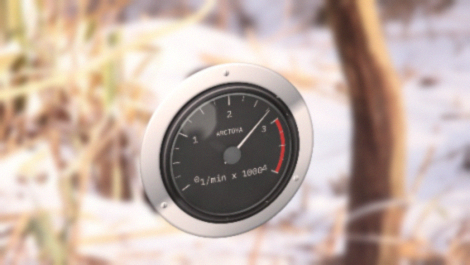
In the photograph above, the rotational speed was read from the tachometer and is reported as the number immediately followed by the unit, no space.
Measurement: 2750rpm
